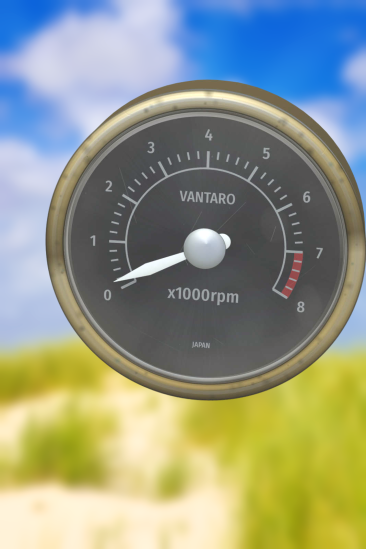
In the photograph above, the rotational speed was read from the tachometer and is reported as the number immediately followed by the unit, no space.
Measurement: 200rpm
